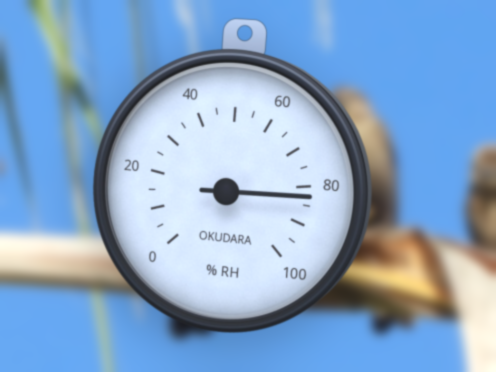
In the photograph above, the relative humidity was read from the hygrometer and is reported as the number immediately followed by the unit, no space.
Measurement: 82.5%
